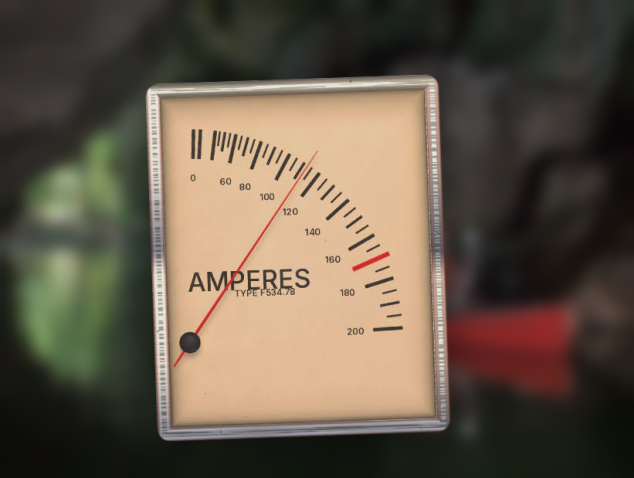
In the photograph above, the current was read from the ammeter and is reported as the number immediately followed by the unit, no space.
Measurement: 112.5A
